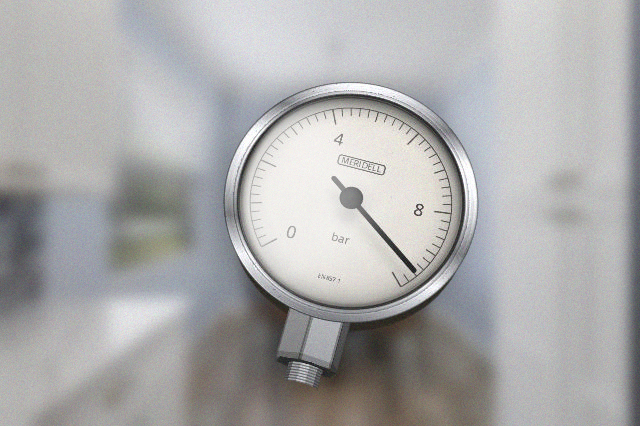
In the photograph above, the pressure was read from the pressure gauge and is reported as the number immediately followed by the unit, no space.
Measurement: 9.6bar
